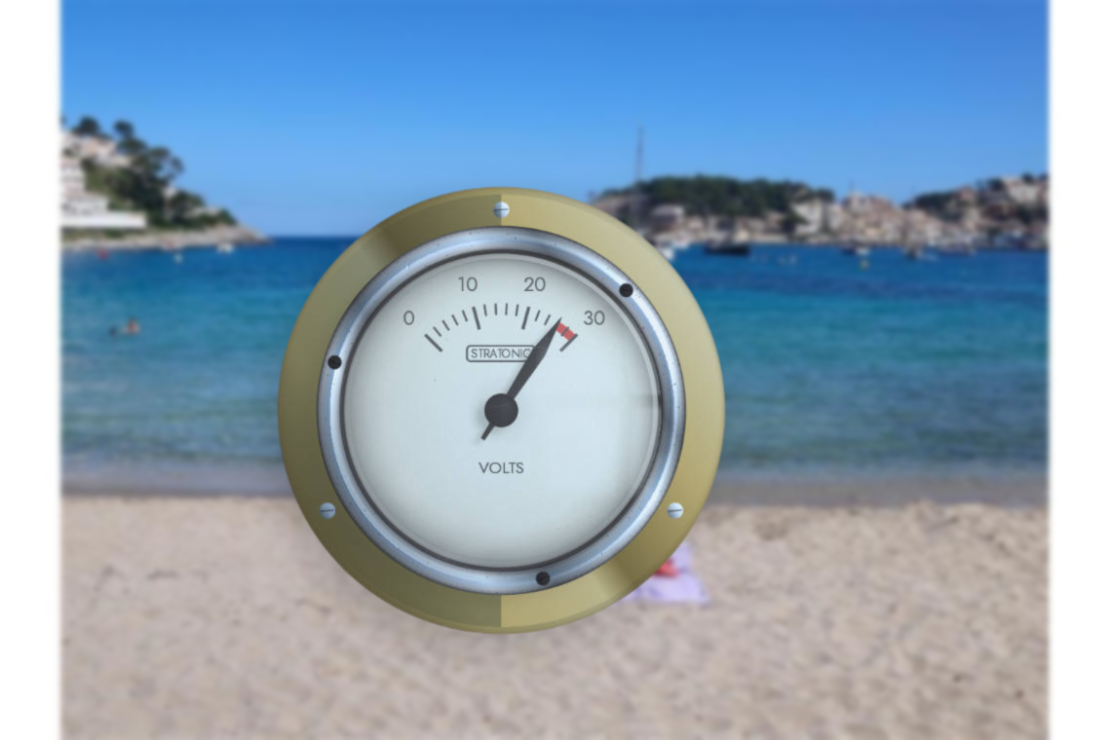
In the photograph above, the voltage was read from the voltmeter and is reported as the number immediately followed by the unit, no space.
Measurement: 26V
